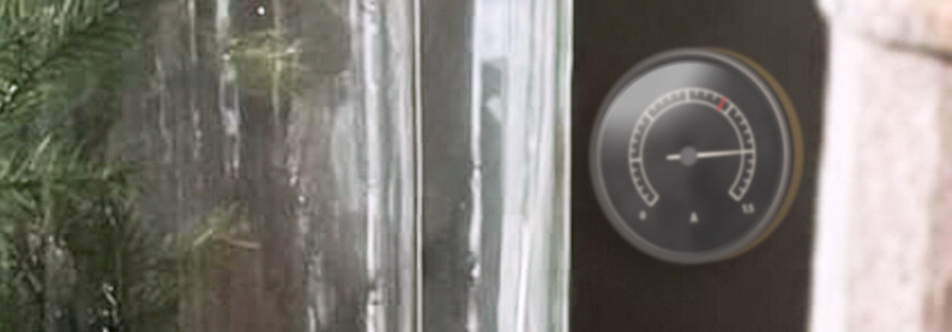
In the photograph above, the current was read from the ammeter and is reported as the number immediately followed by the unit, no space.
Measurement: 1.25A
